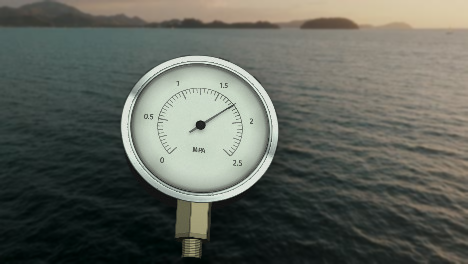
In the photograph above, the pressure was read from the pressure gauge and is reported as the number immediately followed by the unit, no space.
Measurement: 1.75MPa
